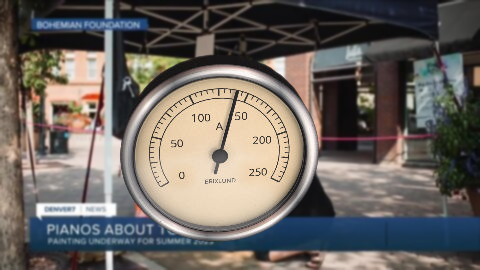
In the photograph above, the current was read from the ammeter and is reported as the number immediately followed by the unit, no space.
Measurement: 140A
